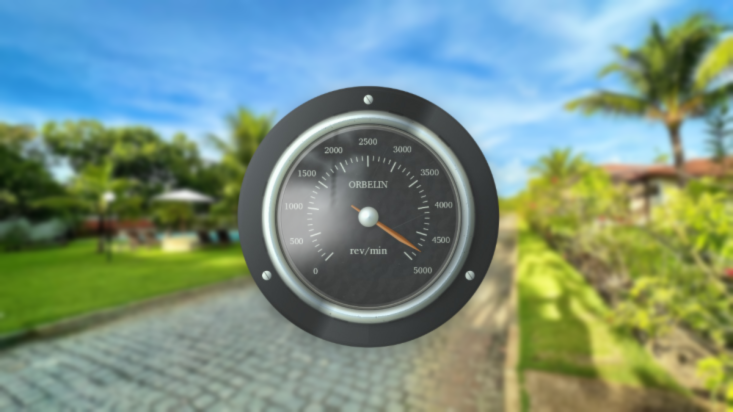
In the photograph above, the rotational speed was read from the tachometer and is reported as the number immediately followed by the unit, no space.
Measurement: 4800rpm
